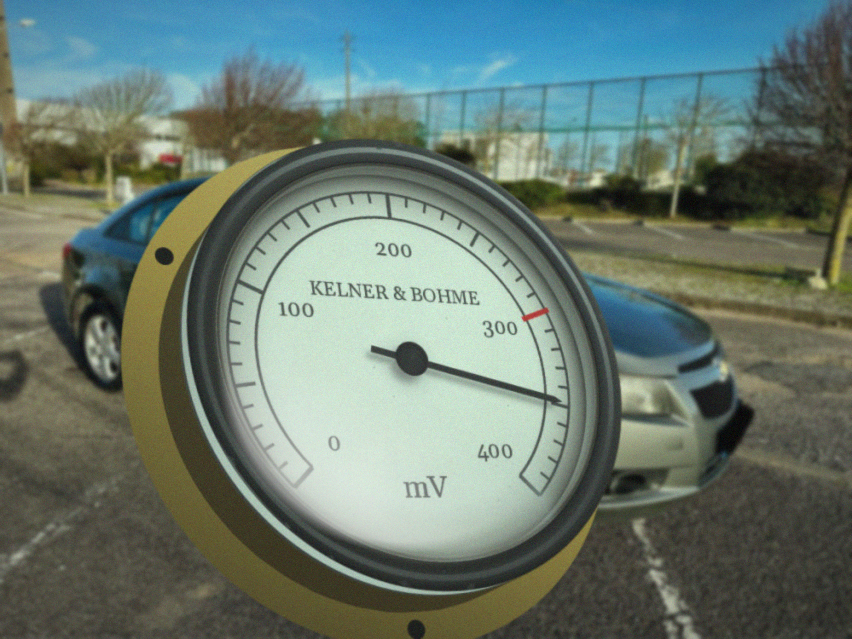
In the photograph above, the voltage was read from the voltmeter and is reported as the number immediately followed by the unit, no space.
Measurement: 350mV
